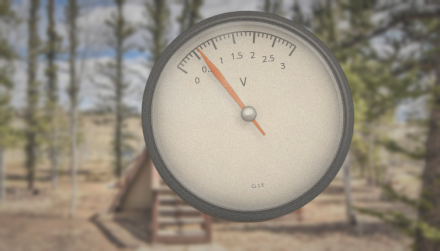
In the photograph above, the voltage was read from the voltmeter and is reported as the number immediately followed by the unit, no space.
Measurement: 0.6V
